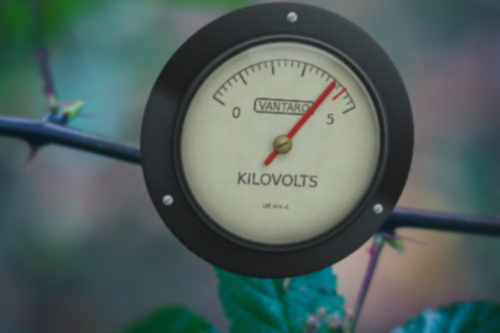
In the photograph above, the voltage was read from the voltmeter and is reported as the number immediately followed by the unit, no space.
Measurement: 4kV
